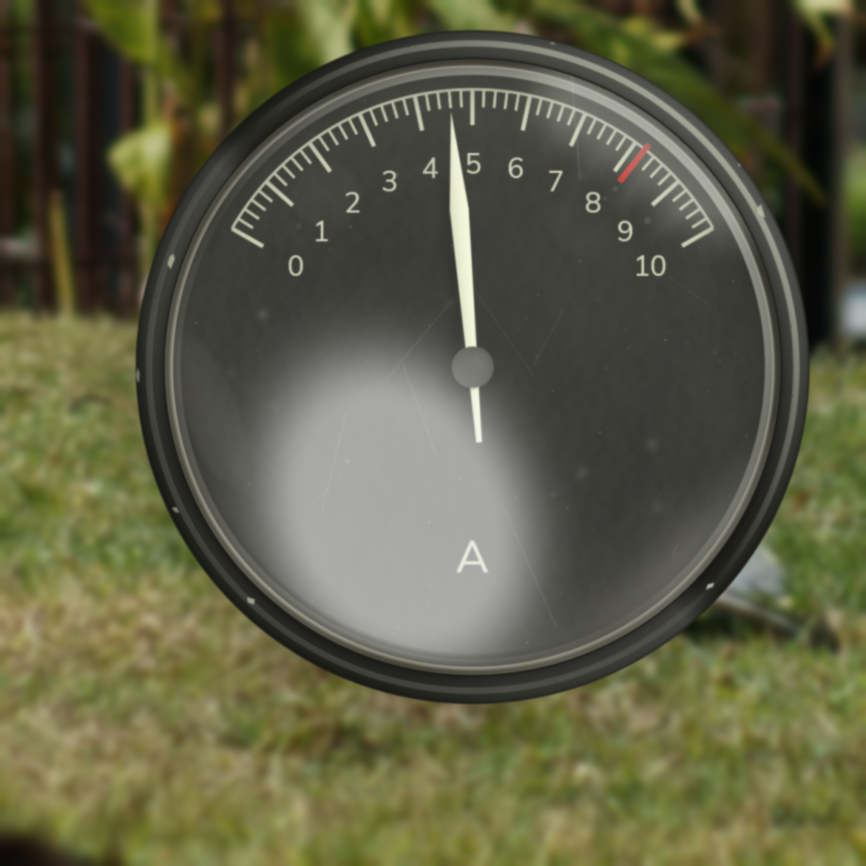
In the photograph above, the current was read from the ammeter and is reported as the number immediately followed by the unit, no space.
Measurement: 4.6A
